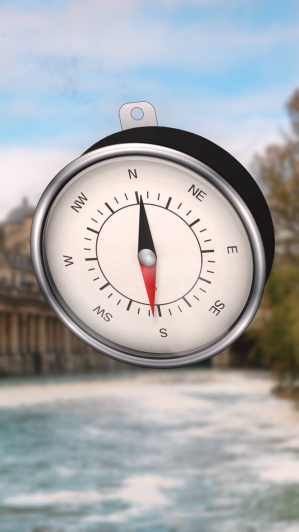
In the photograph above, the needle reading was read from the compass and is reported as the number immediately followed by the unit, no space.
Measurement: 185°
